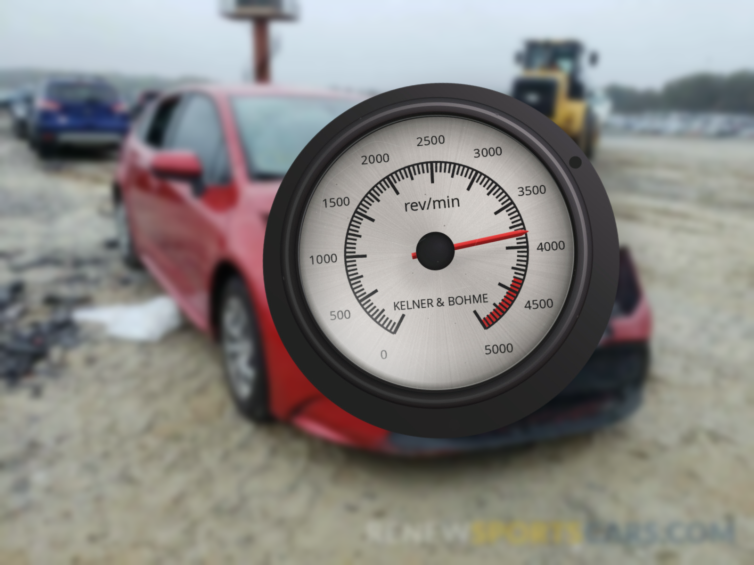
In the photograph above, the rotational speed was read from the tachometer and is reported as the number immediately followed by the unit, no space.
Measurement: 3850rpm
